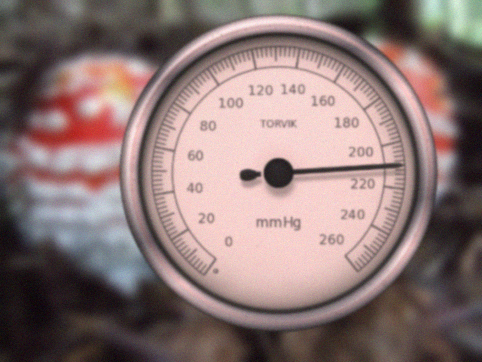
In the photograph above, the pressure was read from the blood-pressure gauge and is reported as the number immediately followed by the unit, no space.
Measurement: 210mmHg
